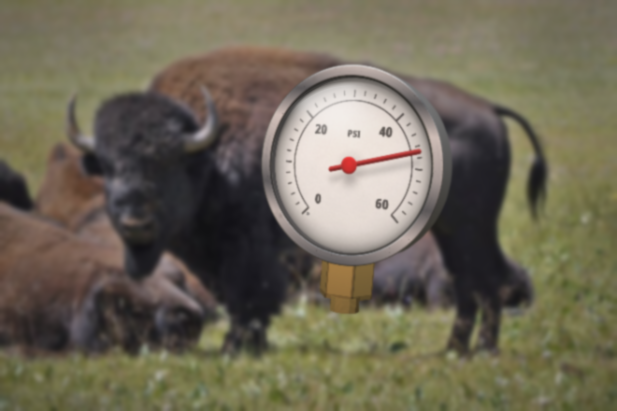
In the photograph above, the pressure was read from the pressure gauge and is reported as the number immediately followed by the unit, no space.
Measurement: 47psi
